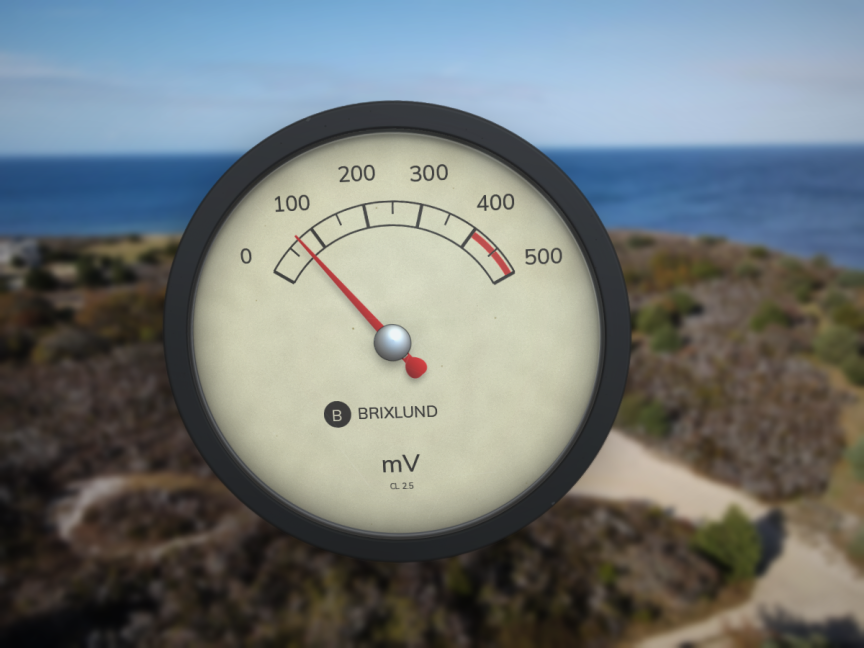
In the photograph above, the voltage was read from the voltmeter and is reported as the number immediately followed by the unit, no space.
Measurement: 75mV
